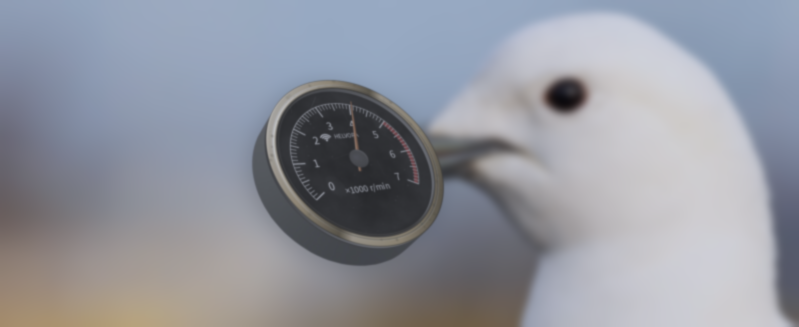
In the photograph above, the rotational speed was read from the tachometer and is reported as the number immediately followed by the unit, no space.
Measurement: 4000rpm
